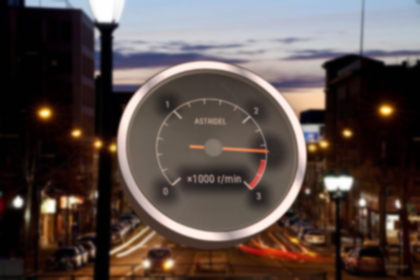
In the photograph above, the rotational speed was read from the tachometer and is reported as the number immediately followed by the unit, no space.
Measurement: 2500rpm
